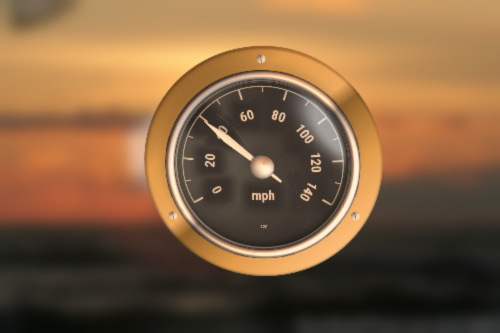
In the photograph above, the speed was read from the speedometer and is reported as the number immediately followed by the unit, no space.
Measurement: 40mph
